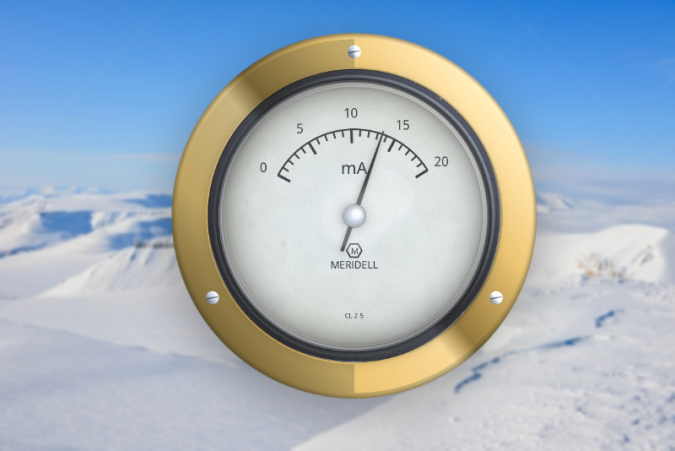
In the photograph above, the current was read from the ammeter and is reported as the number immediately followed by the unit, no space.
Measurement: 13.5mA
